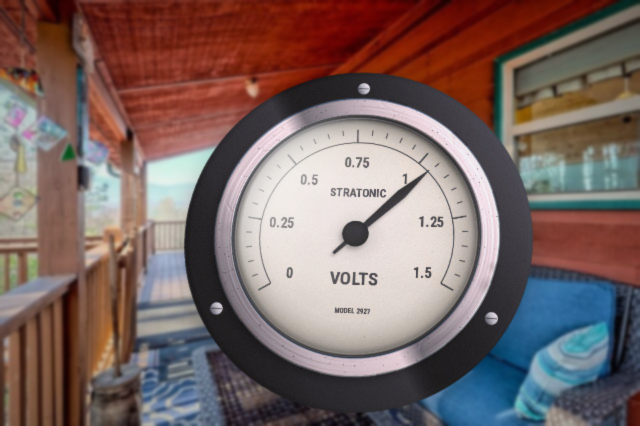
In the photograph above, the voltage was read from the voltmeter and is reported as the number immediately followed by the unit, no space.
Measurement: 1.05V
